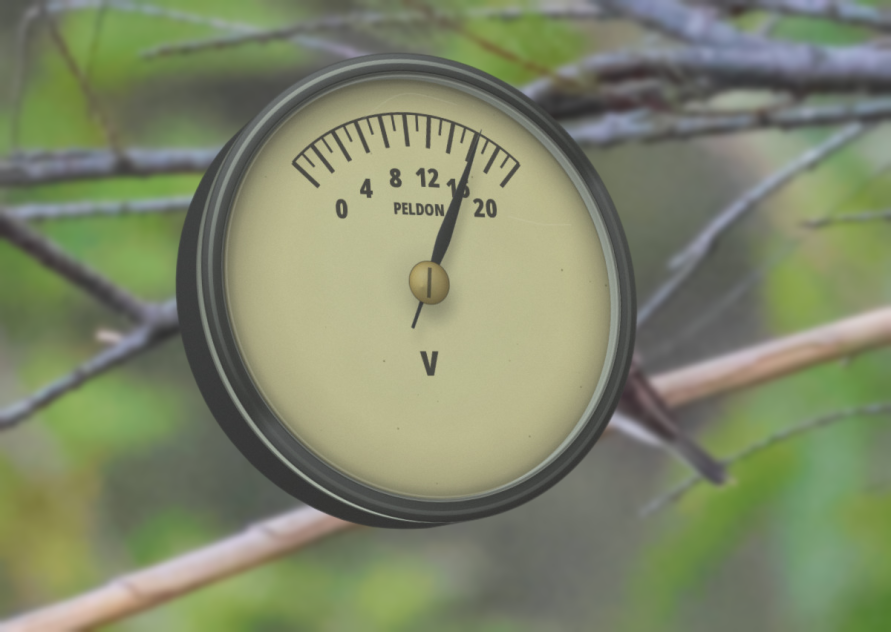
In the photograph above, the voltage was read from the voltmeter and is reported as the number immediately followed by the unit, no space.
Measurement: 16V
